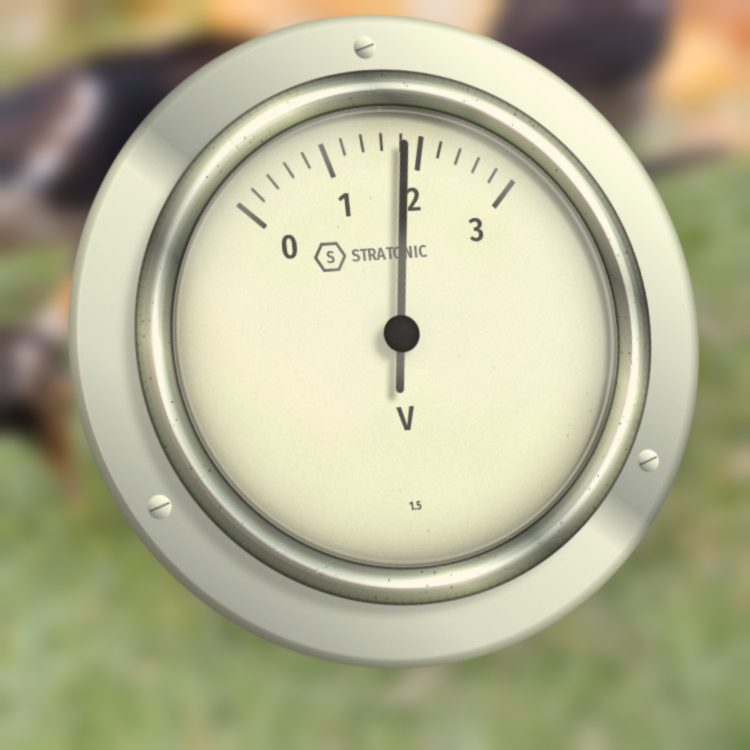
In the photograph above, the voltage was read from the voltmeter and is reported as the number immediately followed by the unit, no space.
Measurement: 1.8V
